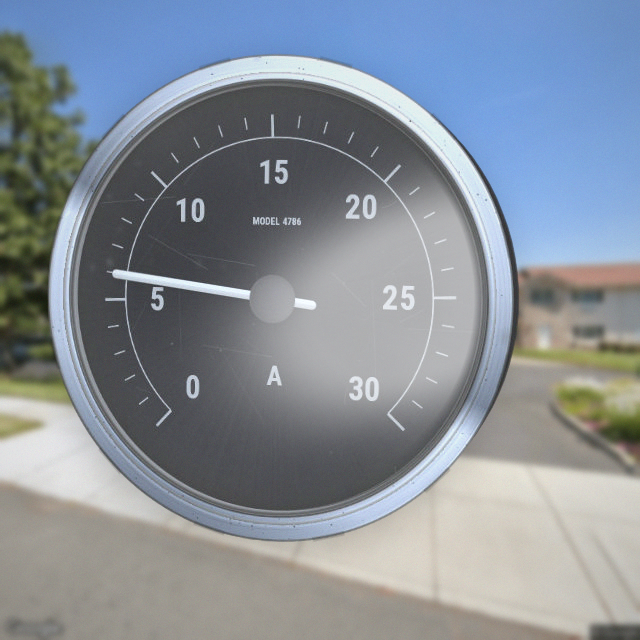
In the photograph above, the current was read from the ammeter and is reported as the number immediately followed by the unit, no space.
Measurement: 6A
